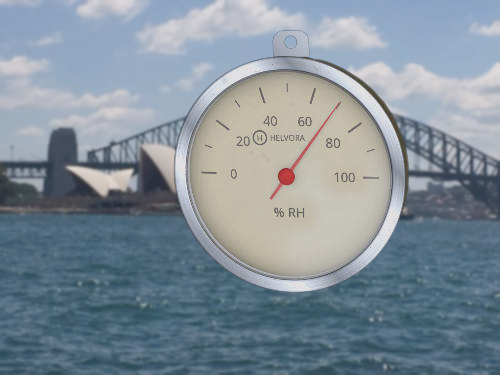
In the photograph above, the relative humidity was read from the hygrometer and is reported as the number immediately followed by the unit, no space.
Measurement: 70%
